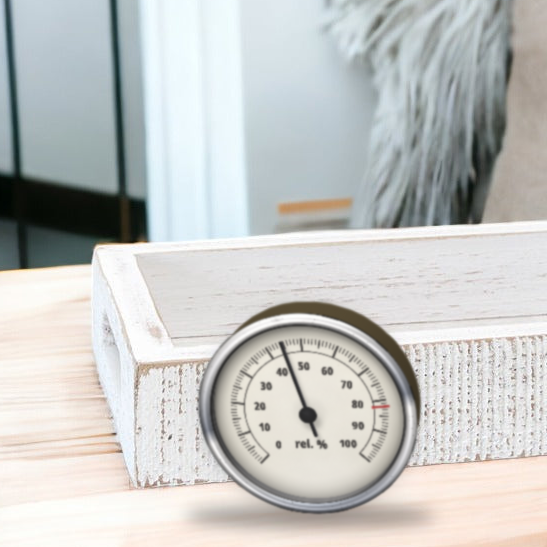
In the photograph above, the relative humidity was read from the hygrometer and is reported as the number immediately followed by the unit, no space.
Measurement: 45%
